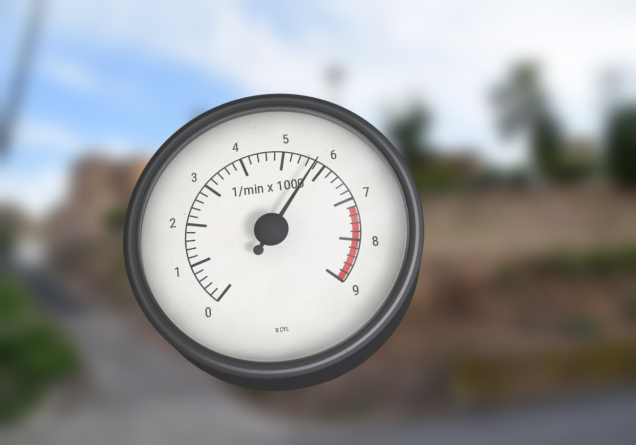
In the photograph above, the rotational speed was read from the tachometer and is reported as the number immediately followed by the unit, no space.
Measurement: 5800rpm
